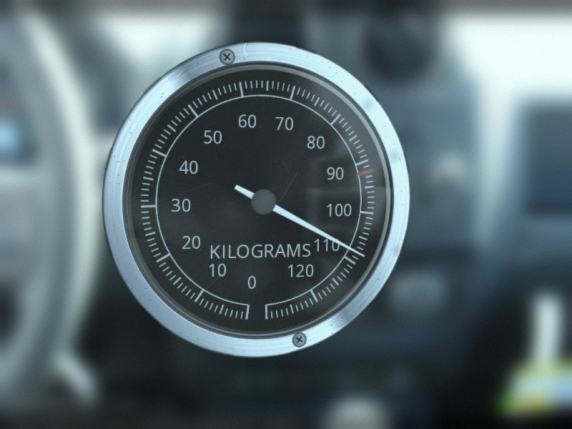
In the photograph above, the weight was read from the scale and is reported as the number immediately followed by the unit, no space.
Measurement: 108kg
